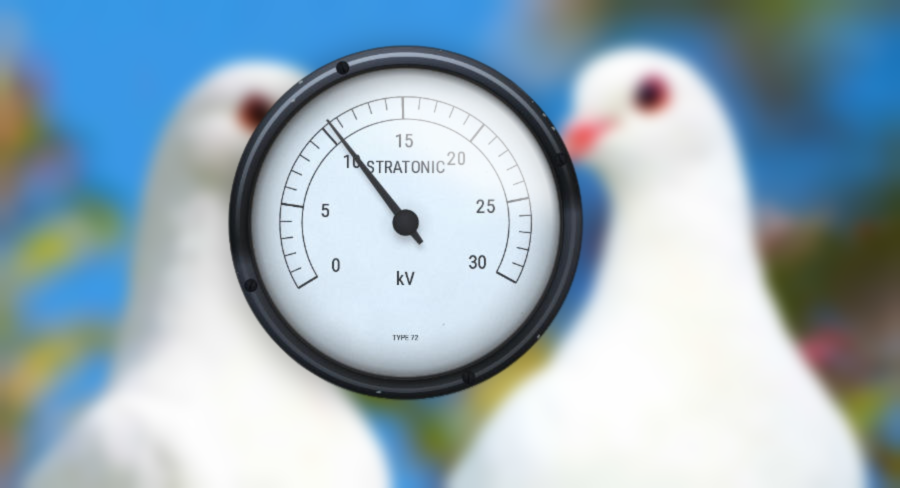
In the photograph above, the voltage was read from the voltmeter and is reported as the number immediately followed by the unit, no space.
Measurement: 10.5kV
